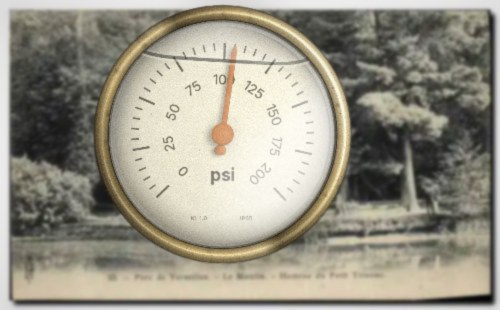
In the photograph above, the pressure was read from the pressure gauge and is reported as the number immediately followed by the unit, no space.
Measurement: 105psi
